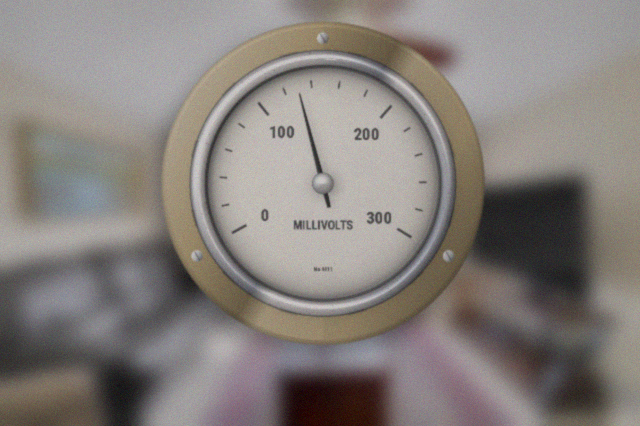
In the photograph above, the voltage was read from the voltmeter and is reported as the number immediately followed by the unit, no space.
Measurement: 130mV
